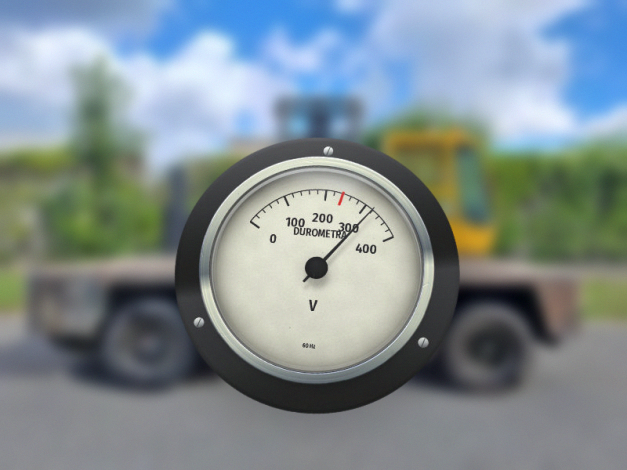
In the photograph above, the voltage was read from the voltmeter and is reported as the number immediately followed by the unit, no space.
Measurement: 320V
